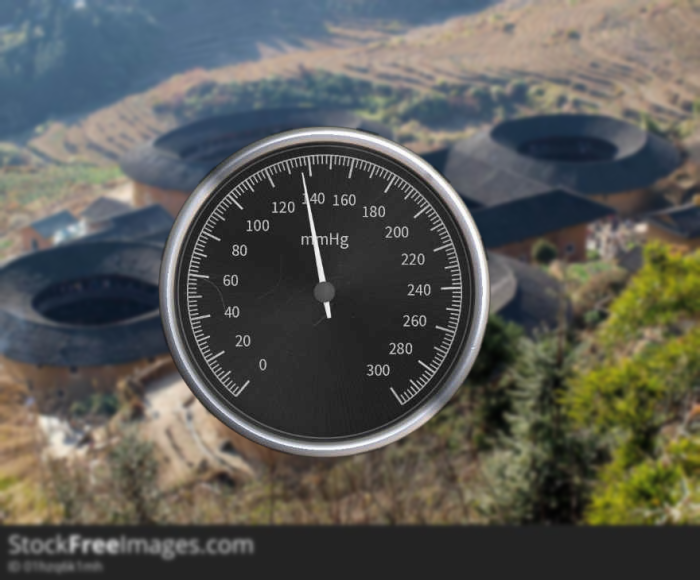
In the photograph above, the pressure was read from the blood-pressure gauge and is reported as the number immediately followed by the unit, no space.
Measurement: 136mmHg
